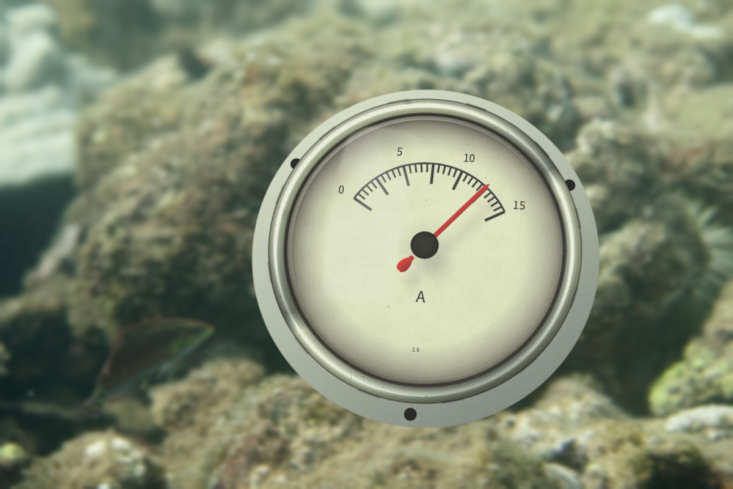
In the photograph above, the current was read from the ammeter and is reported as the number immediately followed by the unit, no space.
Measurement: 12.5A
